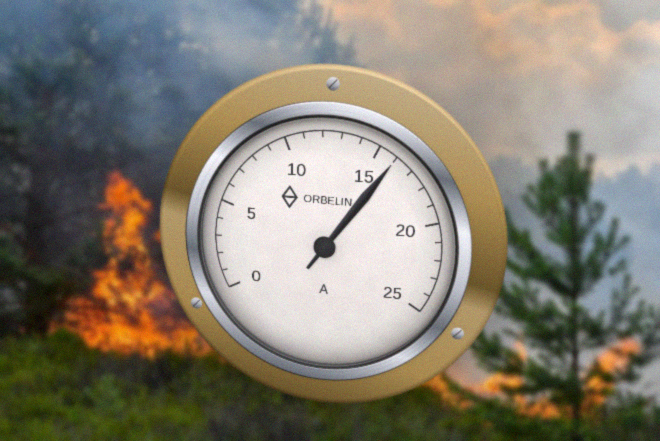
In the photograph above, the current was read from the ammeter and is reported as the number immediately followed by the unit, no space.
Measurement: 16A
